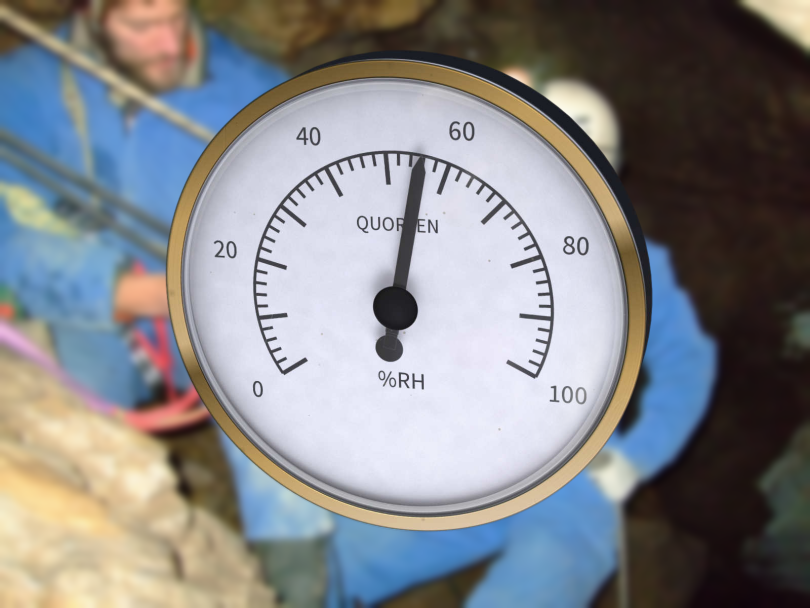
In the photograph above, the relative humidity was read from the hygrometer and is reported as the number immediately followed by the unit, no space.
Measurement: 56%
